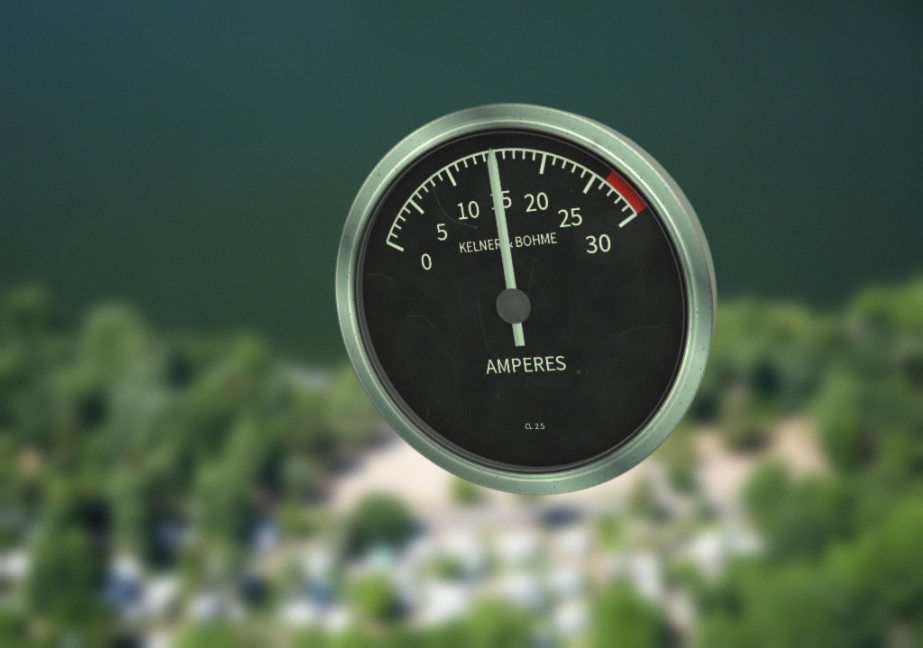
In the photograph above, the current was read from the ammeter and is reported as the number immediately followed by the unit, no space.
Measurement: 15A
